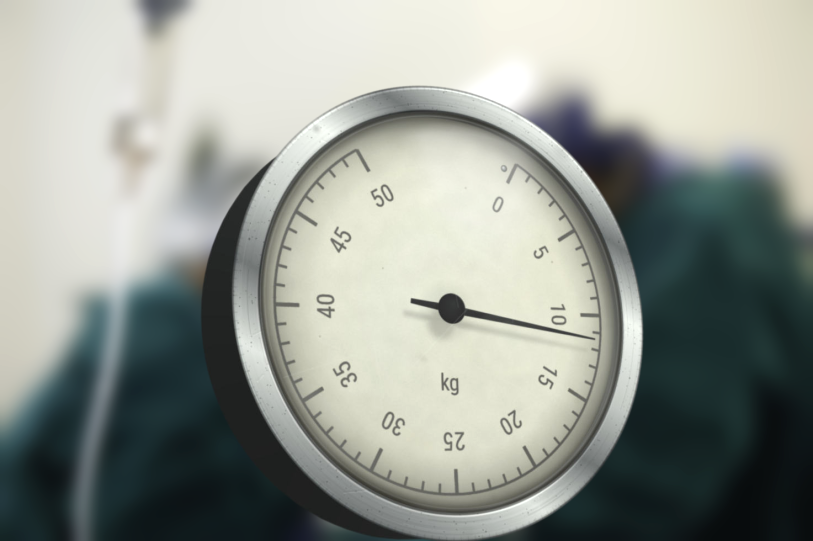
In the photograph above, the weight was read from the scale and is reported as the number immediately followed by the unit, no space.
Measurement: 11.5kg
